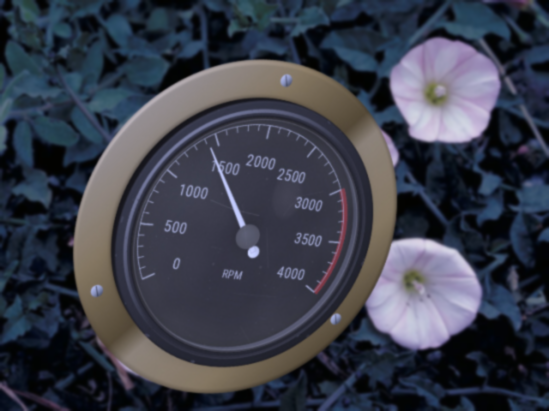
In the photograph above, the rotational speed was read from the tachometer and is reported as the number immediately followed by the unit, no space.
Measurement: 1400rpm
